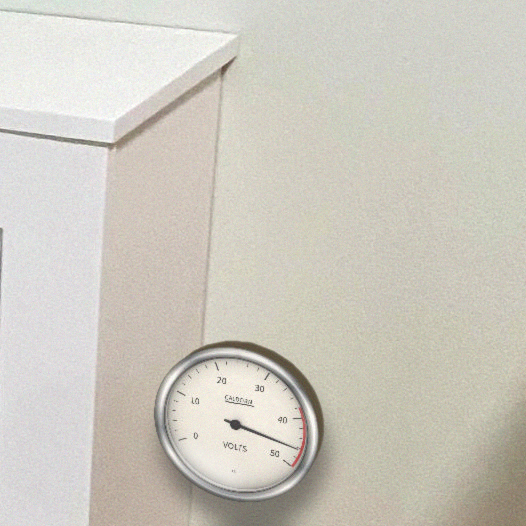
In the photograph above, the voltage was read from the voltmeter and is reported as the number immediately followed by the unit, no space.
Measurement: 46V
